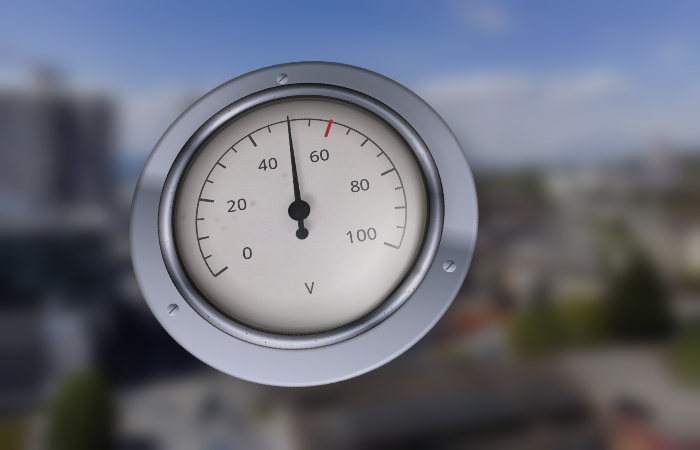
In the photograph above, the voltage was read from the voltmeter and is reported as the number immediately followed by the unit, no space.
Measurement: 50V
